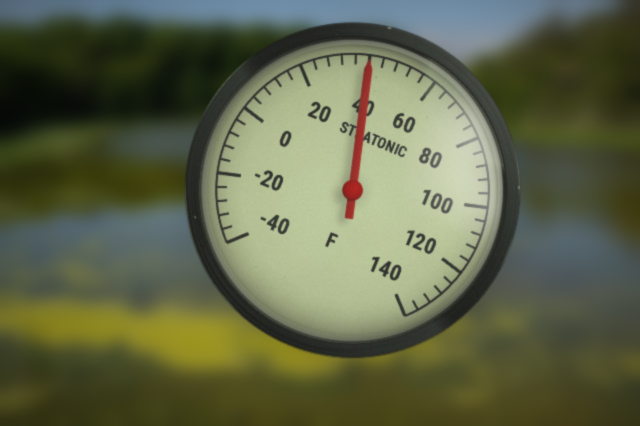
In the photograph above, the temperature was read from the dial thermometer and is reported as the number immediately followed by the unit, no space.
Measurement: 40°F
